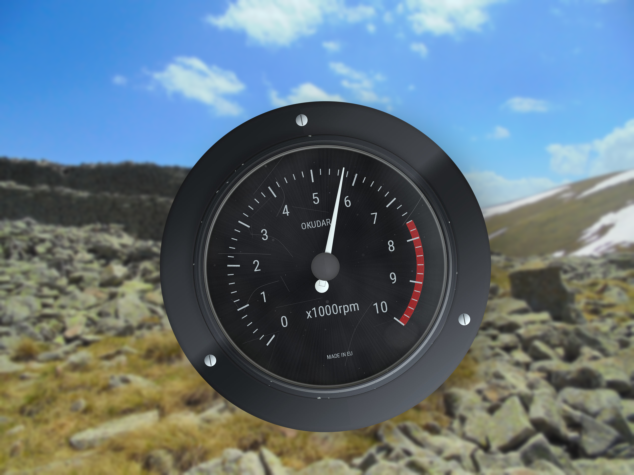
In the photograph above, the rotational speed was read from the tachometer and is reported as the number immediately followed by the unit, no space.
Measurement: 5700rpm
